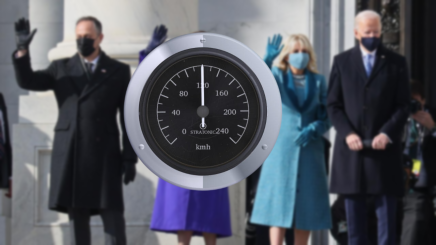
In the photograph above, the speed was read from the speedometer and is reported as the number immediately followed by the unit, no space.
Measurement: 120km/h
